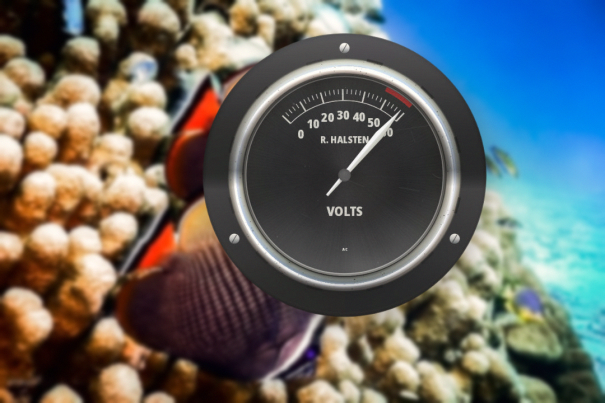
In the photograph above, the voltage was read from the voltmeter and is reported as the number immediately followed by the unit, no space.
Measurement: 58V
